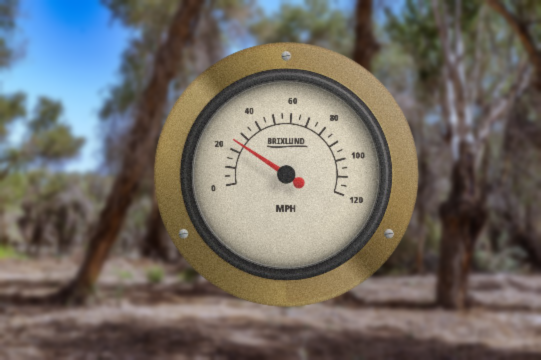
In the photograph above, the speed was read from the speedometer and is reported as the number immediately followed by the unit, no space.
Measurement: 25mph
